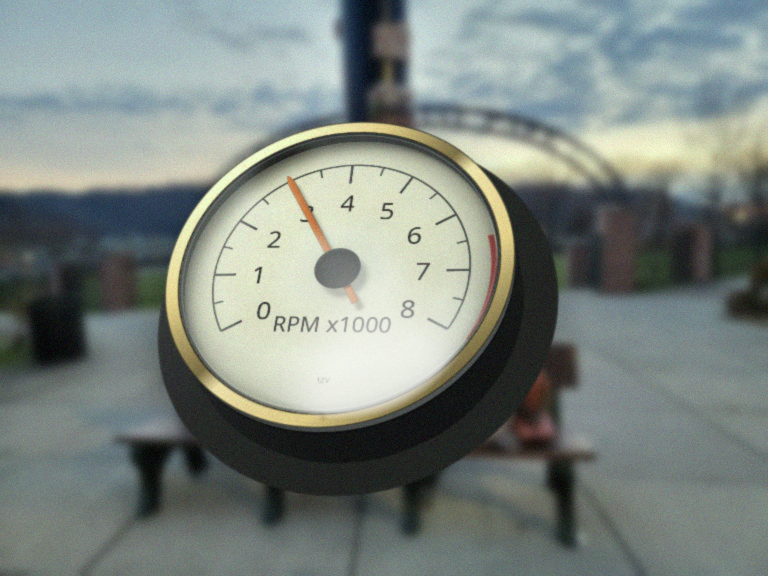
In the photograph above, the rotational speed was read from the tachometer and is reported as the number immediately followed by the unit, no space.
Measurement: 3000rpm
